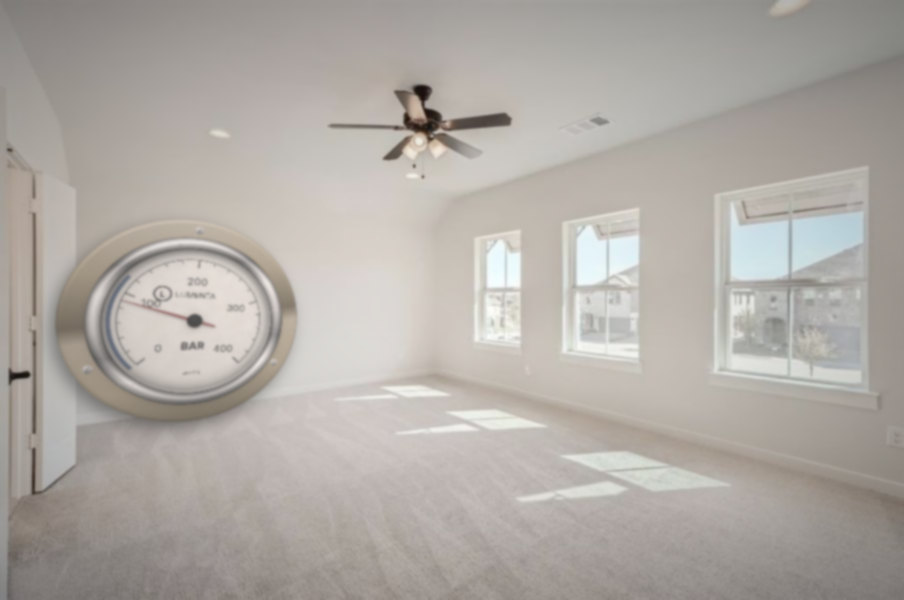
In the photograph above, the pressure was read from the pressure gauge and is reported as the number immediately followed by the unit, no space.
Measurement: 90bar
